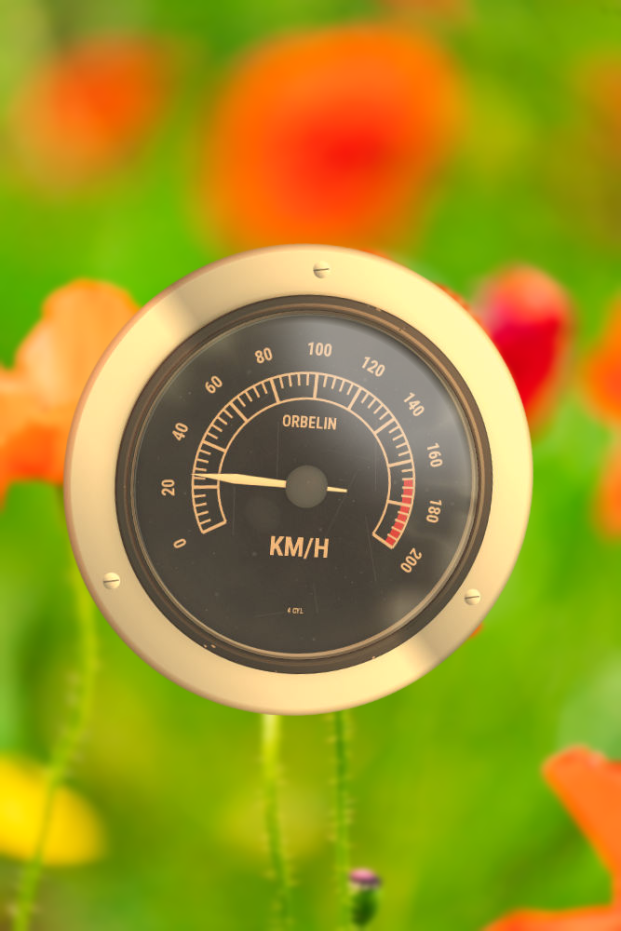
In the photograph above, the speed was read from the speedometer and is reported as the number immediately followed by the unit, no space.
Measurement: 26km/h
